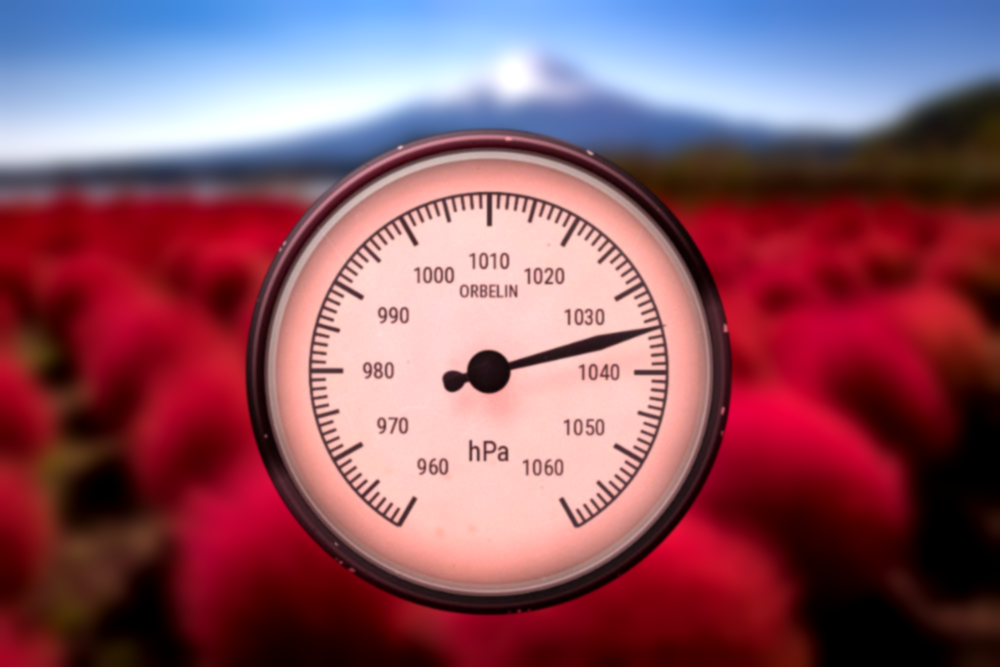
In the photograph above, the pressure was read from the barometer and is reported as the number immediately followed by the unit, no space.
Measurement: 1035hPa
